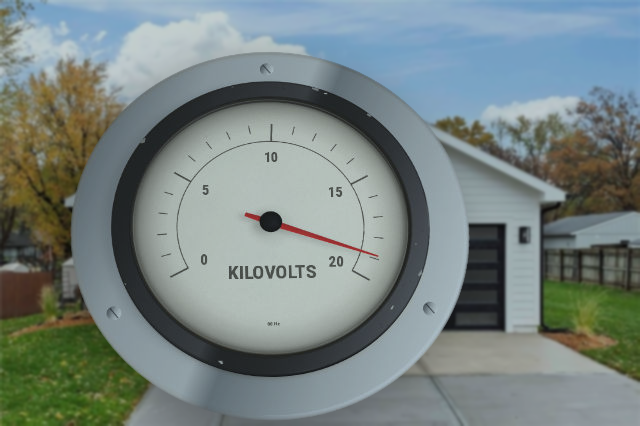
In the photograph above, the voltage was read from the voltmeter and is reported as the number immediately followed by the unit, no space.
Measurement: 19kV
